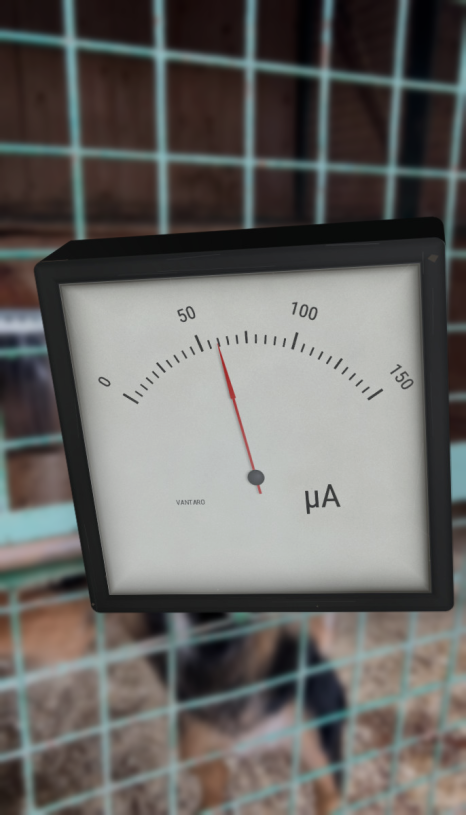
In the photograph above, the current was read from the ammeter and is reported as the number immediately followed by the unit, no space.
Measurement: 60µA
